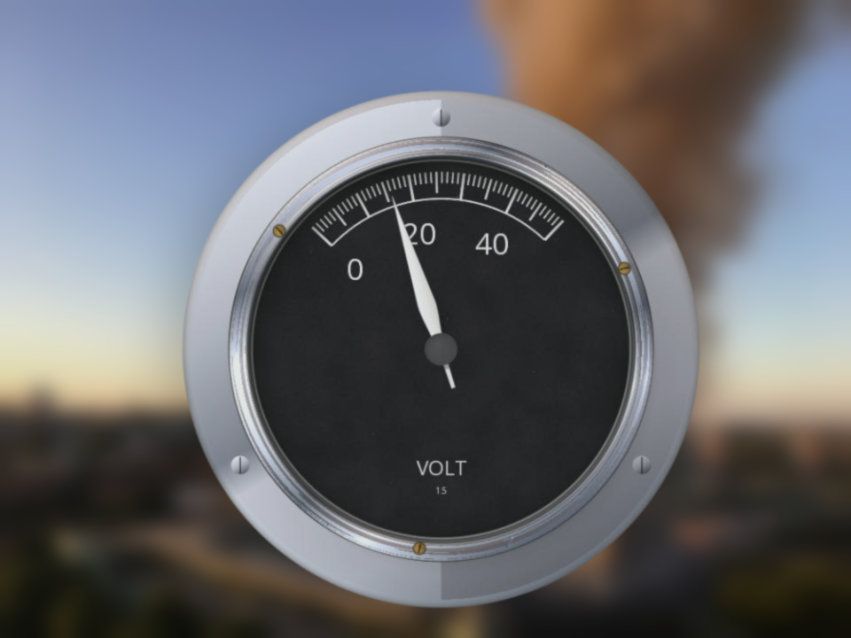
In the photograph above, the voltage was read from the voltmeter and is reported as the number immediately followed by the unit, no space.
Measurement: 16V
